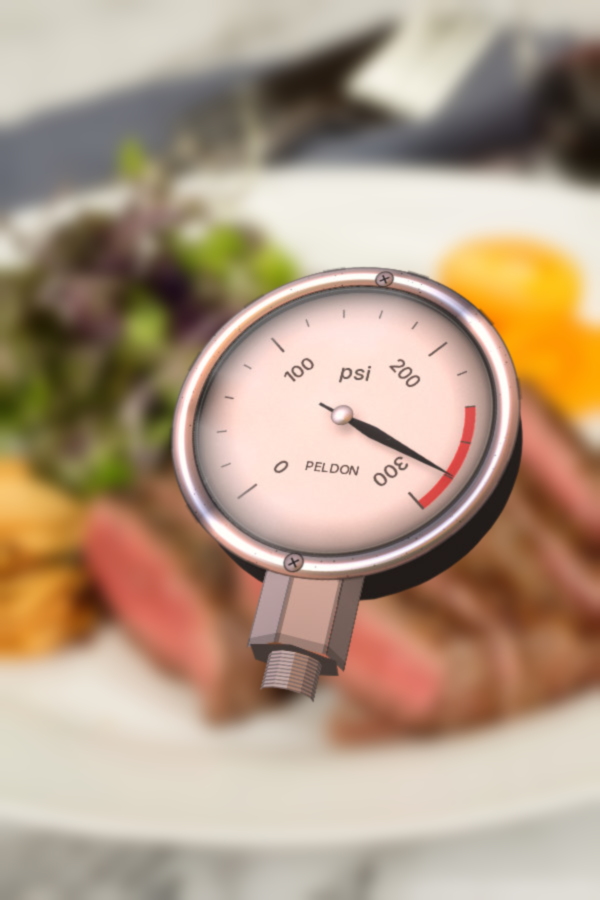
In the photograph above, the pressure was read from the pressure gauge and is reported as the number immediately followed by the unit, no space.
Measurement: 280psi
